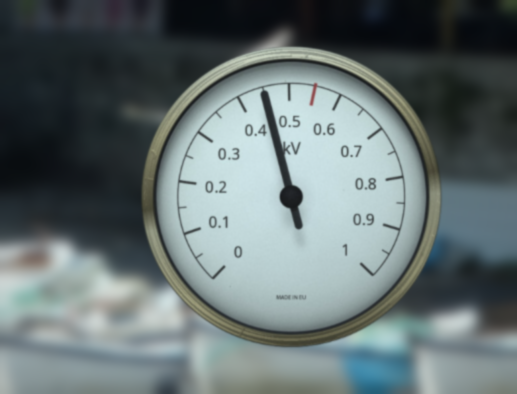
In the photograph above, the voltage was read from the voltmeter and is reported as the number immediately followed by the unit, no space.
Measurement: 0.45kV
